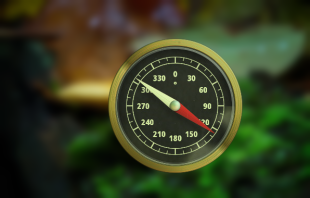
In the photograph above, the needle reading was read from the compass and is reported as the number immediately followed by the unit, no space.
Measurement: 125°
